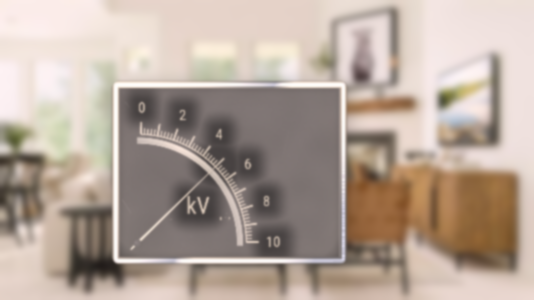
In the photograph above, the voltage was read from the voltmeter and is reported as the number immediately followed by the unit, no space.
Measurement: 5kV
